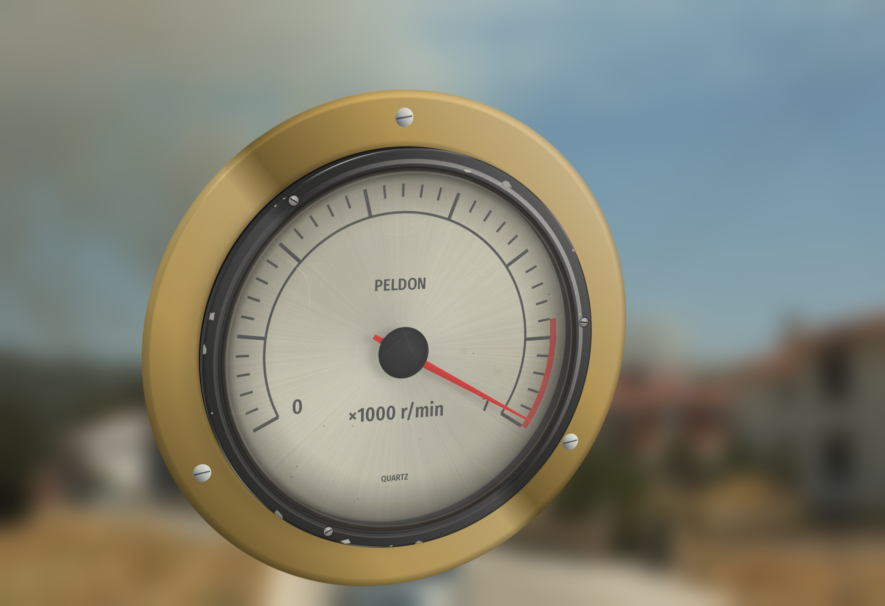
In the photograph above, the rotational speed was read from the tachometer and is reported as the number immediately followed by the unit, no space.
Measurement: 6900rpm
